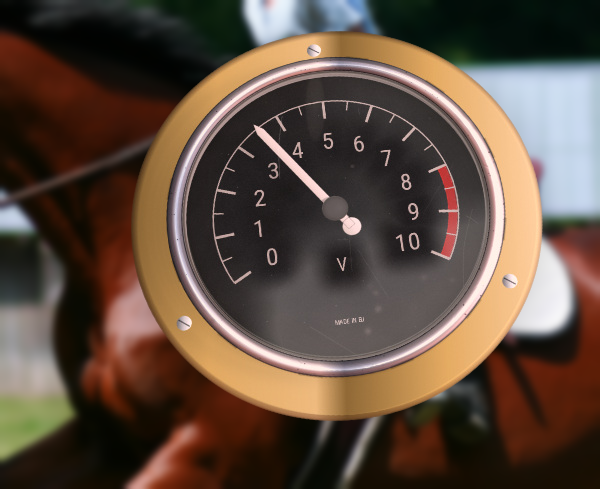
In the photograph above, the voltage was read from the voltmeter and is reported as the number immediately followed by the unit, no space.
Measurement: 3.5V
